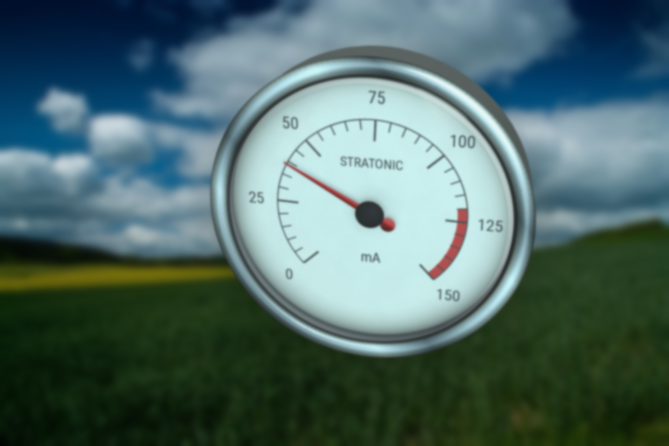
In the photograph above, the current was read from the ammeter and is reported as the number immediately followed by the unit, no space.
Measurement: 40mA
